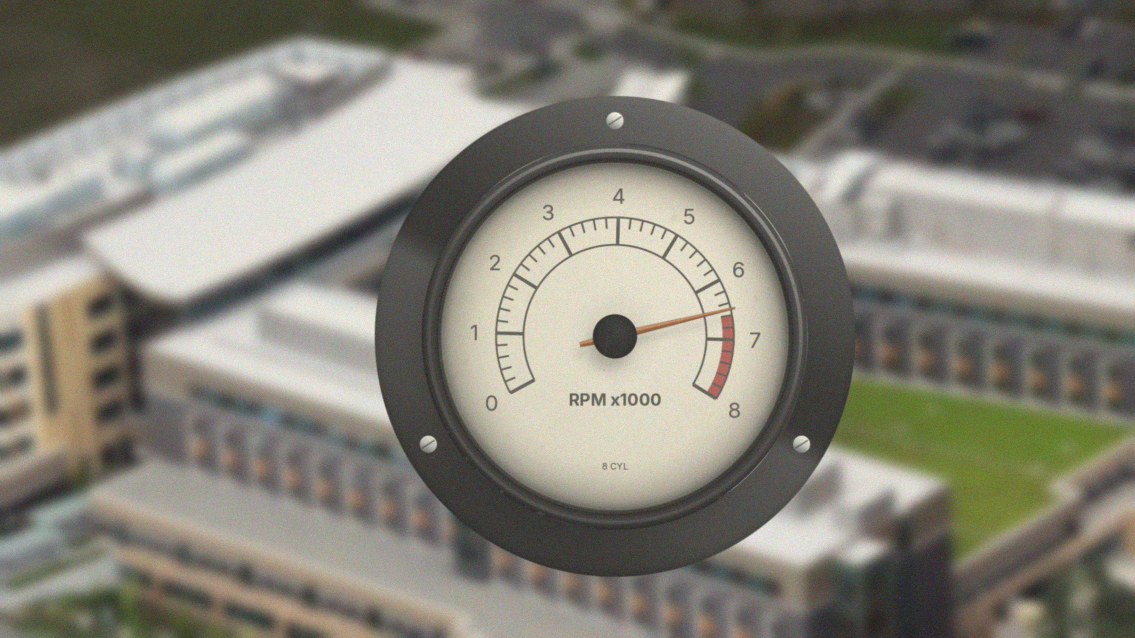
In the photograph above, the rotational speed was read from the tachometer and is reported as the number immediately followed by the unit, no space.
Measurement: 6500rpm
